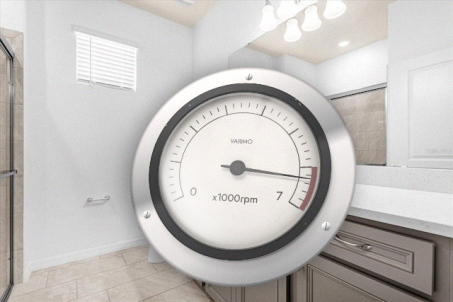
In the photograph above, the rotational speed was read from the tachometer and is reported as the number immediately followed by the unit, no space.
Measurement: 6300rpm
